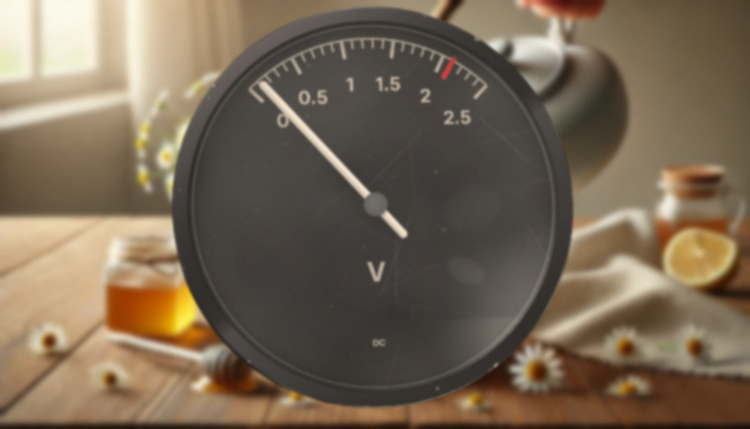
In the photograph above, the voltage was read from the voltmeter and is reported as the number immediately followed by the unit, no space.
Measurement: 0.1V
